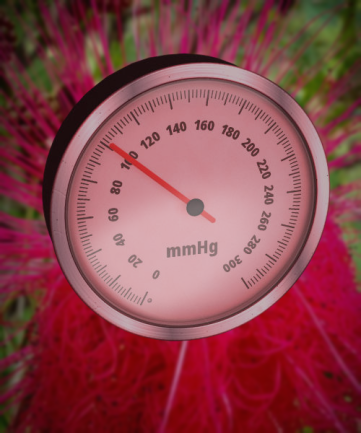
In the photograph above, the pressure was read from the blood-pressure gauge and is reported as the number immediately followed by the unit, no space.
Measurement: 102mmHg
